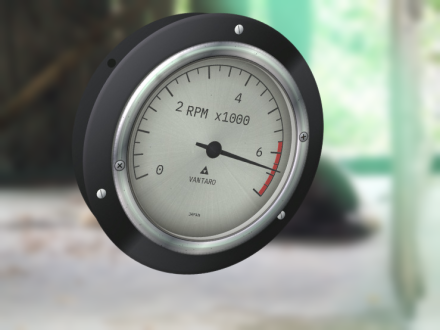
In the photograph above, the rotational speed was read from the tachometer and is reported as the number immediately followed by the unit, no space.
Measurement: 6375rpm
